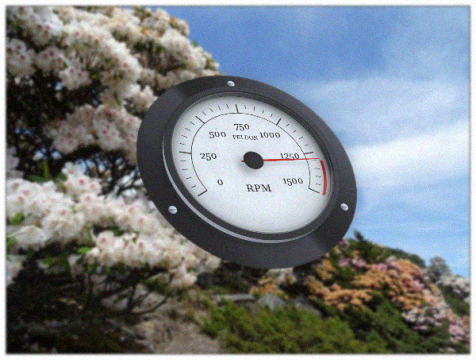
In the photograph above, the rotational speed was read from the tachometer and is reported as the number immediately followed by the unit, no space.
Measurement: 1300rpm
